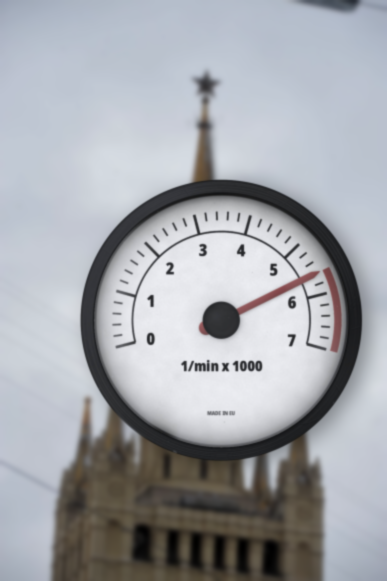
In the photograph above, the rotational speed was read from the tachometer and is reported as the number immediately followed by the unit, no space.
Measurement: 5600rpm
